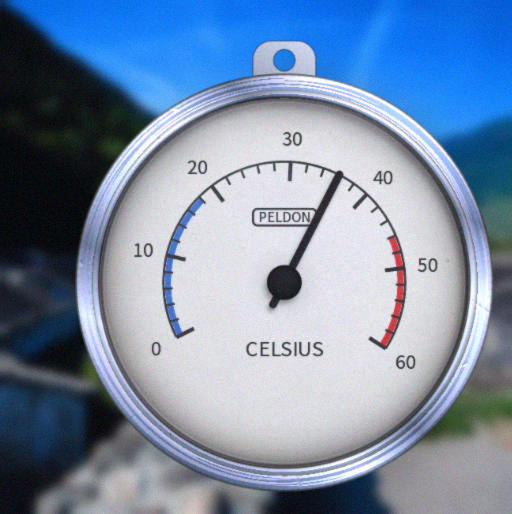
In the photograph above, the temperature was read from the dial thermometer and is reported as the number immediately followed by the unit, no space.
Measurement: 36°C
